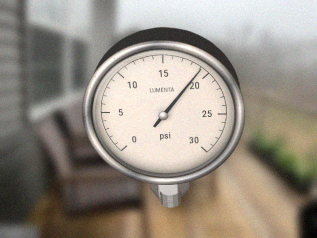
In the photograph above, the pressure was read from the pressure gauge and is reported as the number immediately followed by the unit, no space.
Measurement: 19psi
